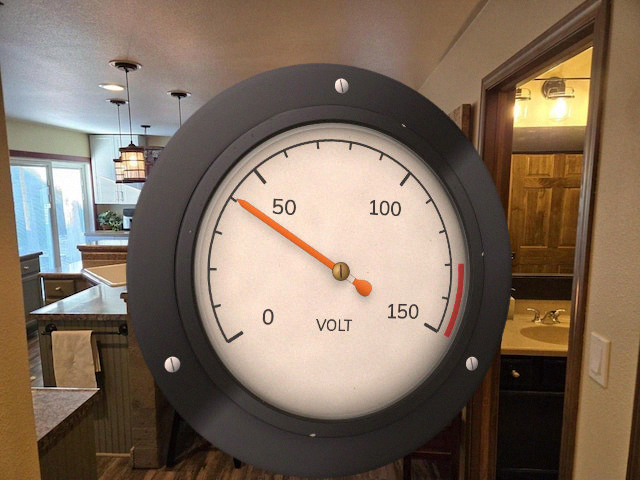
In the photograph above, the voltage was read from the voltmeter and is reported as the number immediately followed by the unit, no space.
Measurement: 40V
